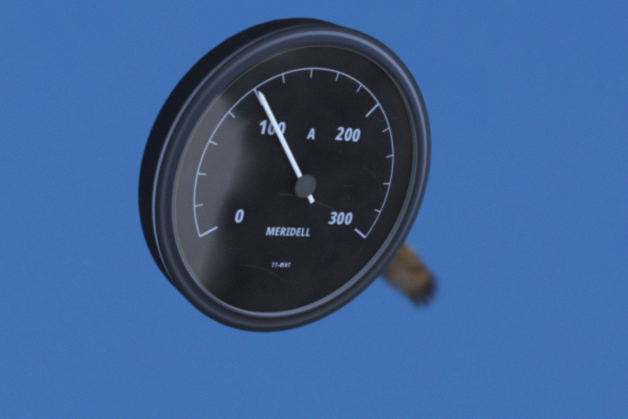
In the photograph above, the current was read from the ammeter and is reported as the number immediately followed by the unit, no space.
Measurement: 100A
